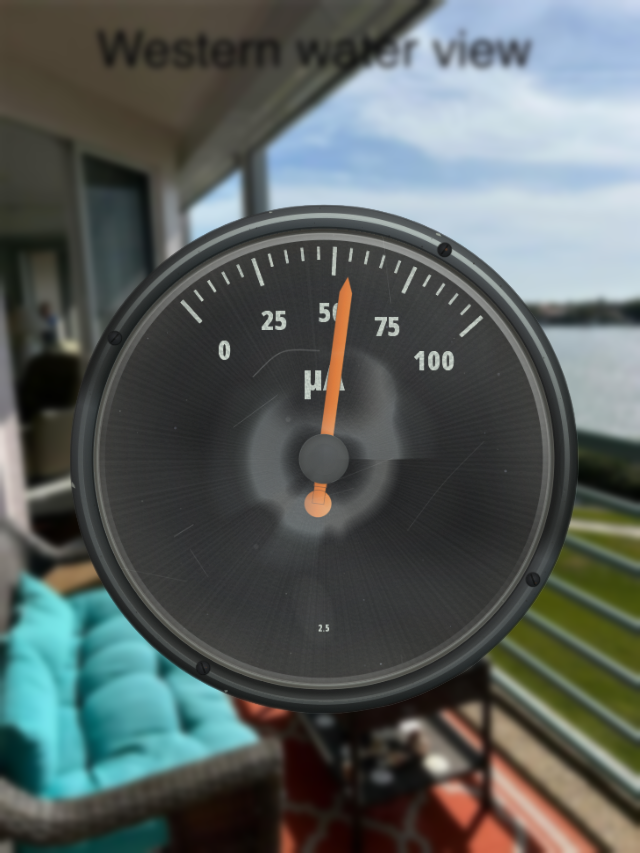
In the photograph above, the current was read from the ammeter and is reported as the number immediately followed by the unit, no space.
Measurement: 55µA
